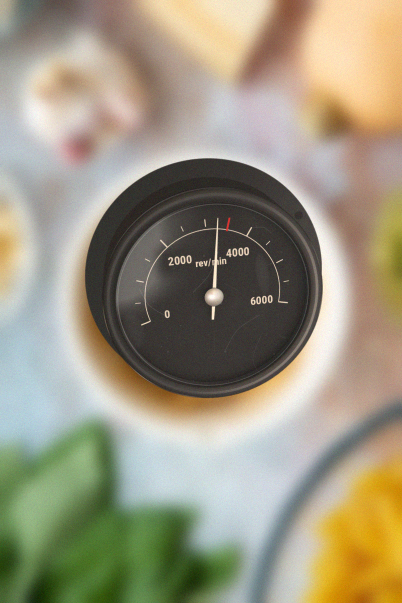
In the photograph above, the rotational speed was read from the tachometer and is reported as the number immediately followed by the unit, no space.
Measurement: 3250rpm
